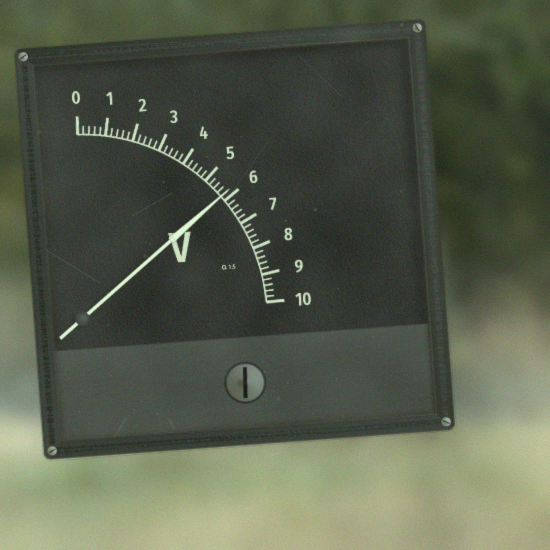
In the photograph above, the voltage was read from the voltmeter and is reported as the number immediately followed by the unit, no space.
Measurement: 5.8V
